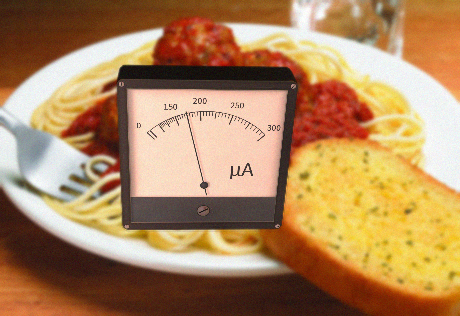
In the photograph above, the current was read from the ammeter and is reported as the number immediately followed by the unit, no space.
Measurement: 175µA
